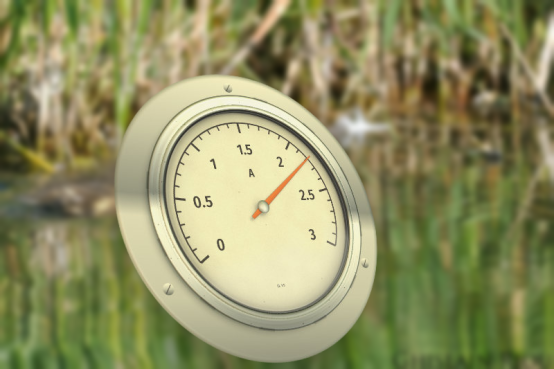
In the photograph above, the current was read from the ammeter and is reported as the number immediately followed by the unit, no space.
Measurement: 2.2A
